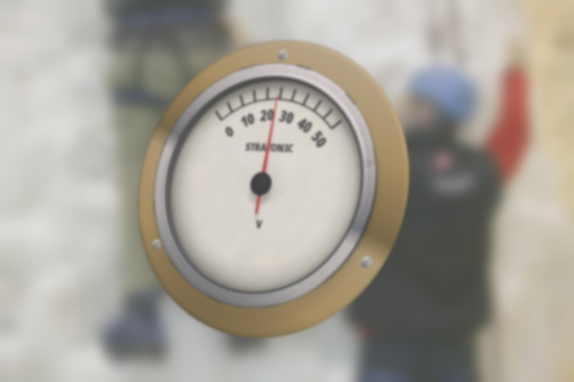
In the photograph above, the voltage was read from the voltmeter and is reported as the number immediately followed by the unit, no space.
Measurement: 25V
